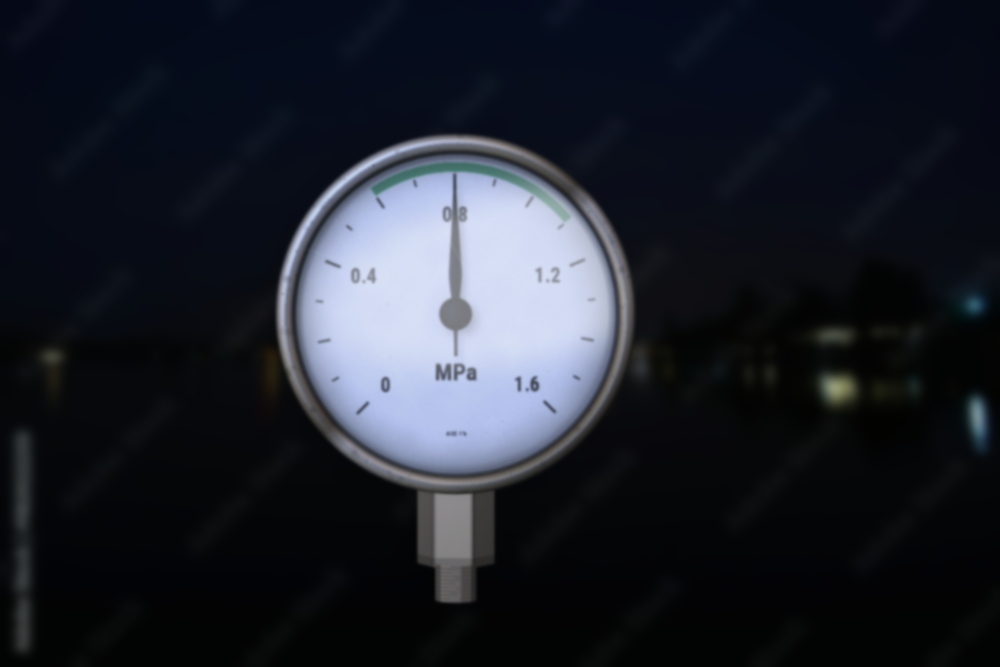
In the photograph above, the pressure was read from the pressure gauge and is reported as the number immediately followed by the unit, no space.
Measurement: 0.8MPa
